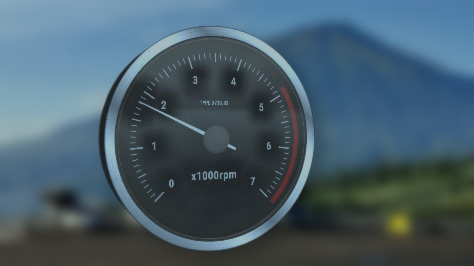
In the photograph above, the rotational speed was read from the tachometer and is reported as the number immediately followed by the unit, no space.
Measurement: 1800rpm
